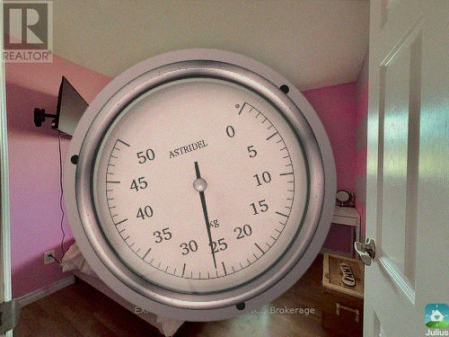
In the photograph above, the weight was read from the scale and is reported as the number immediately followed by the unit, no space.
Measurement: 26kg
